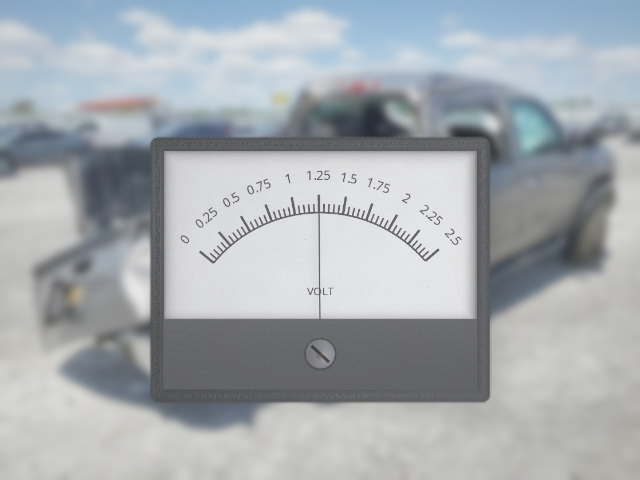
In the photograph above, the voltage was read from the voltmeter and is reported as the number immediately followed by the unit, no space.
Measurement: 1.25V
